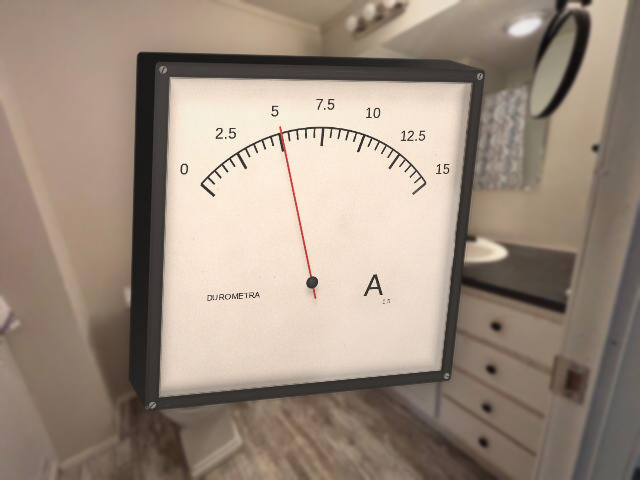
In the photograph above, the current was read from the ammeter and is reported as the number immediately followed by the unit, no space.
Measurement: 5A
